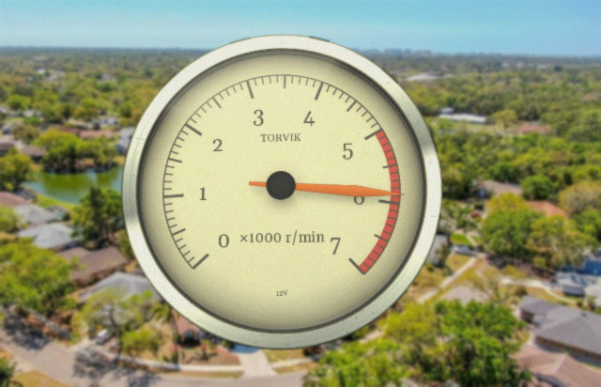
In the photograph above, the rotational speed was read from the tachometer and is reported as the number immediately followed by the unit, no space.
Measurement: 5900rpm
